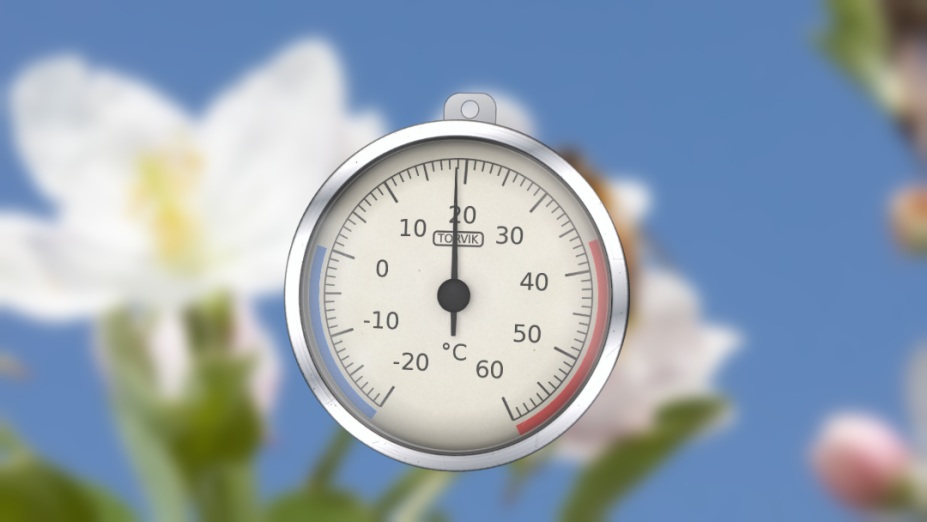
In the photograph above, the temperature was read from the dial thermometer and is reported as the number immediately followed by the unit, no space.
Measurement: 19°C
